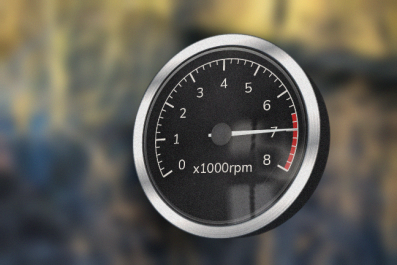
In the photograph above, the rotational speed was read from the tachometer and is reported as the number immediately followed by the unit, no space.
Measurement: 7000rpm
